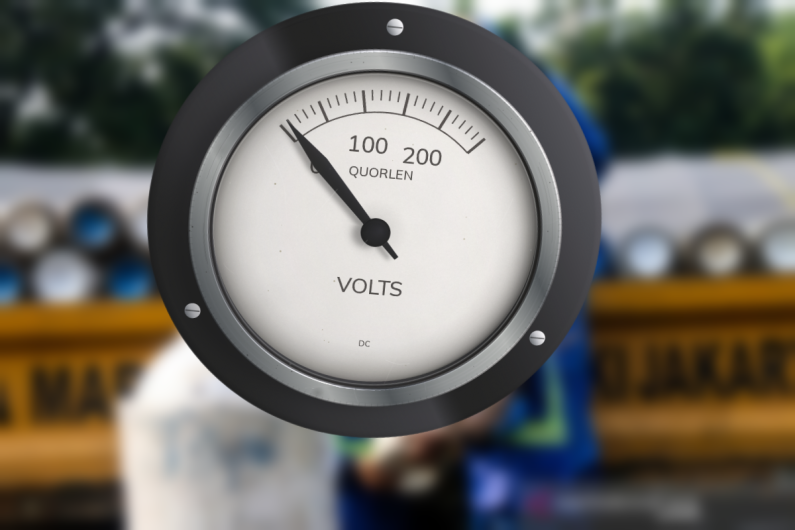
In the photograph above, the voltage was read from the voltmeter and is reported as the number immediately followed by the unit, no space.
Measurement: 10V
